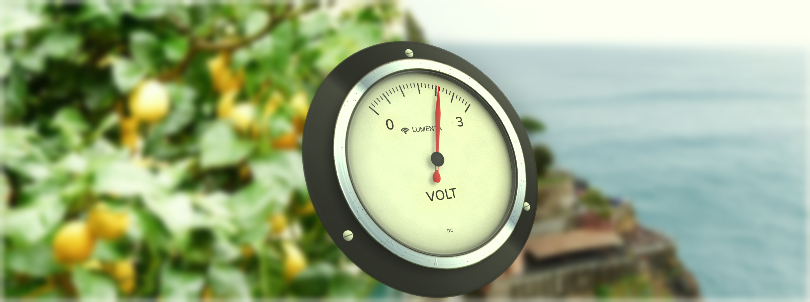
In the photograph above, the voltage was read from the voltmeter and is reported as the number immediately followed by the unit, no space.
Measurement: 2V
